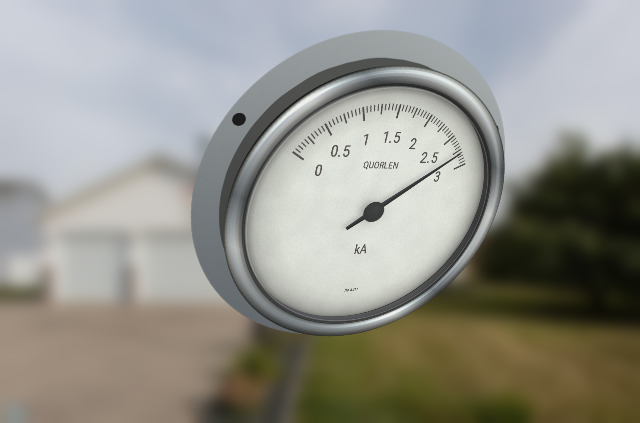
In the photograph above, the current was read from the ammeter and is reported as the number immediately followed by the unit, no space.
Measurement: 2.75kA
